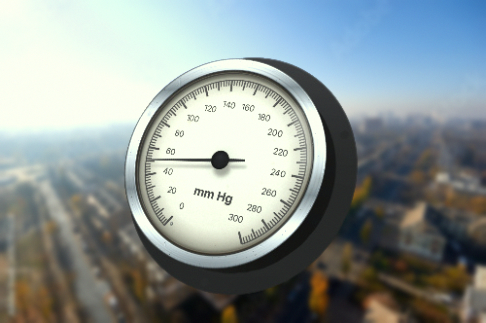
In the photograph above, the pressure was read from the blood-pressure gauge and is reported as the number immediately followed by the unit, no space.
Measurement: 50mmHg
